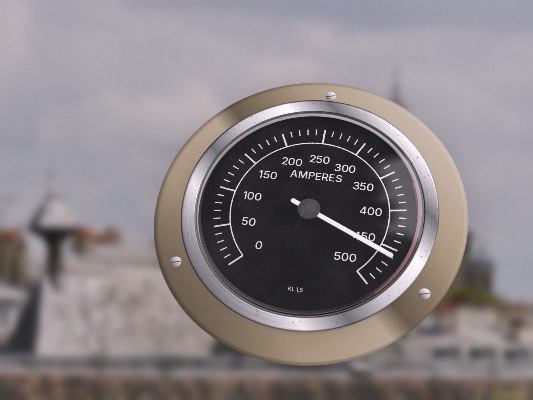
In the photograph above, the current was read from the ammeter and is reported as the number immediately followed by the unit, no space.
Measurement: 460A
